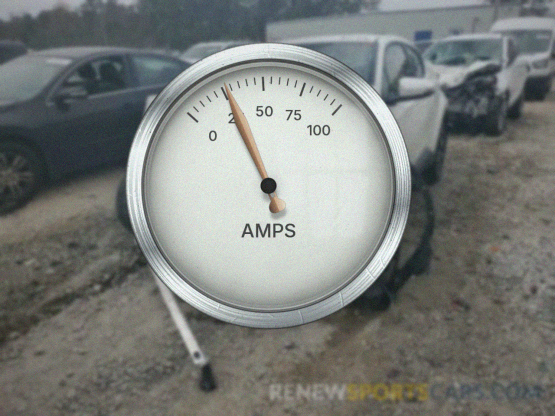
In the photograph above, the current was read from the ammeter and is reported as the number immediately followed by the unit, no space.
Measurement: 27.5A
